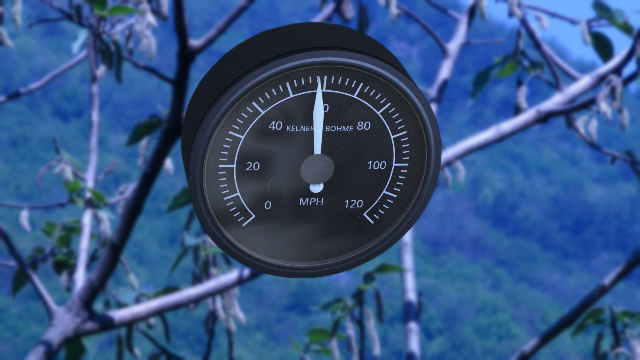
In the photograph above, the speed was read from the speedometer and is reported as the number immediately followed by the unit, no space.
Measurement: 58mph
